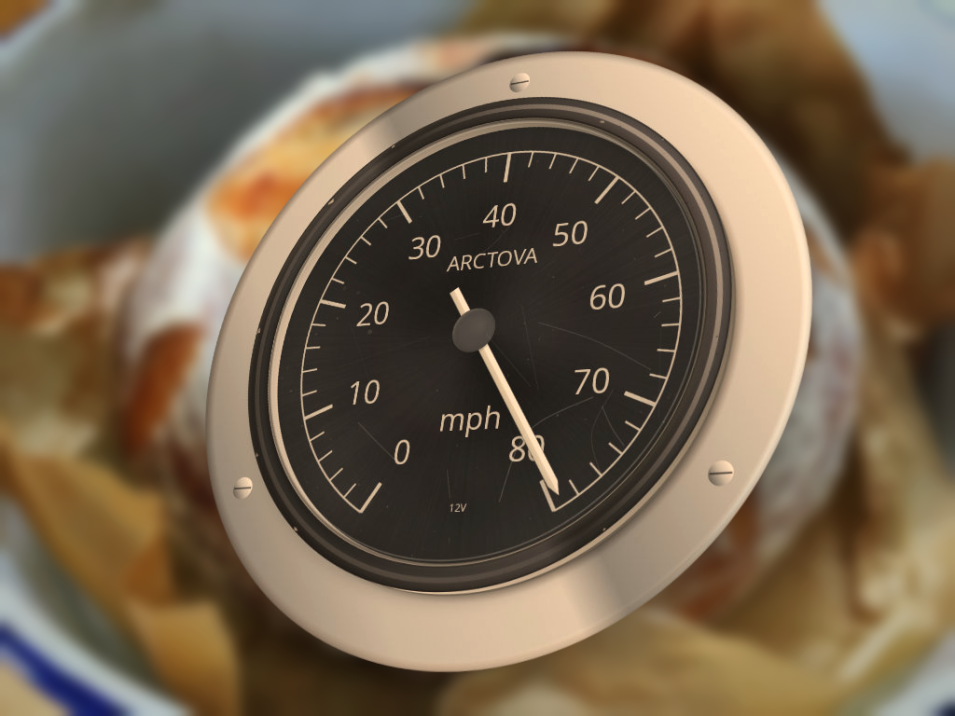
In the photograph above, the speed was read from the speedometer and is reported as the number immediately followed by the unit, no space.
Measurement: 79mph
